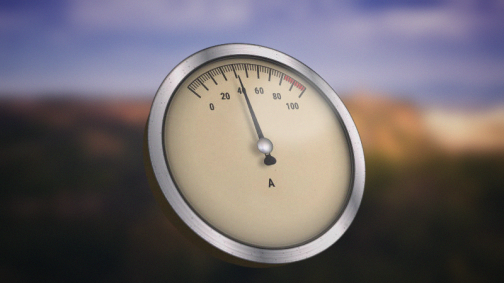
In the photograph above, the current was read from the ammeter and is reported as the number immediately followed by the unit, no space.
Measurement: 40A
